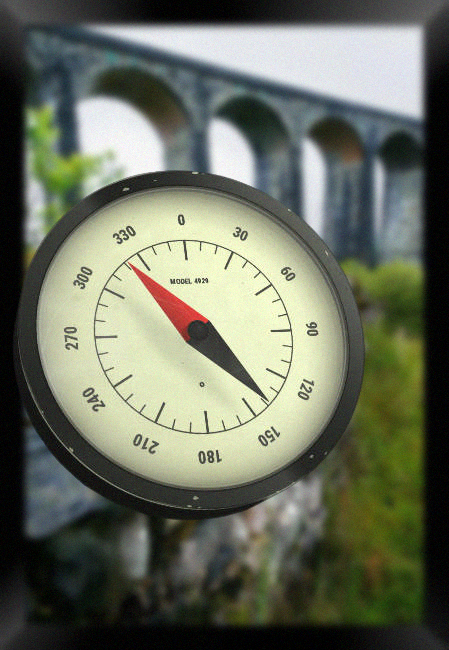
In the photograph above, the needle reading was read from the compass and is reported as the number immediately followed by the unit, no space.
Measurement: 320°
